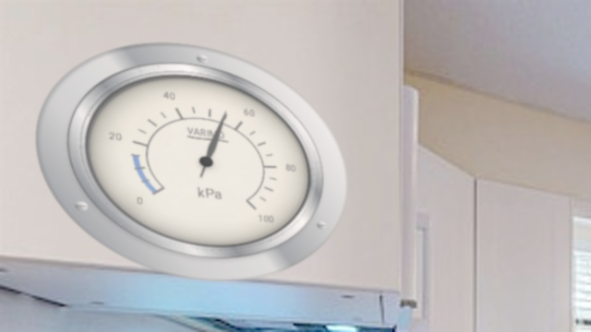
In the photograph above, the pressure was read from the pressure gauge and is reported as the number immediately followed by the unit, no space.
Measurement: 55kPa
